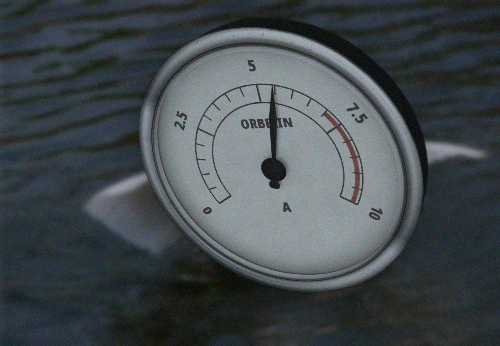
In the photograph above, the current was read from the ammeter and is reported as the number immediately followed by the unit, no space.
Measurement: 5.5A
